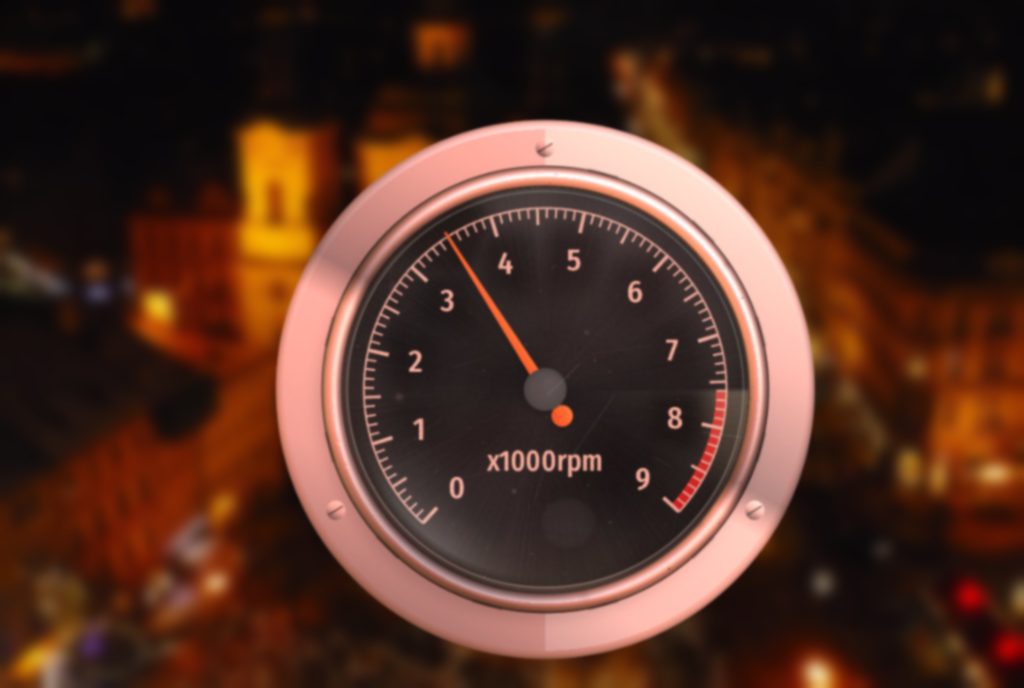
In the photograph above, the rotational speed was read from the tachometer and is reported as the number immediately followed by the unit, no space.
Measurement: 3500rpm
